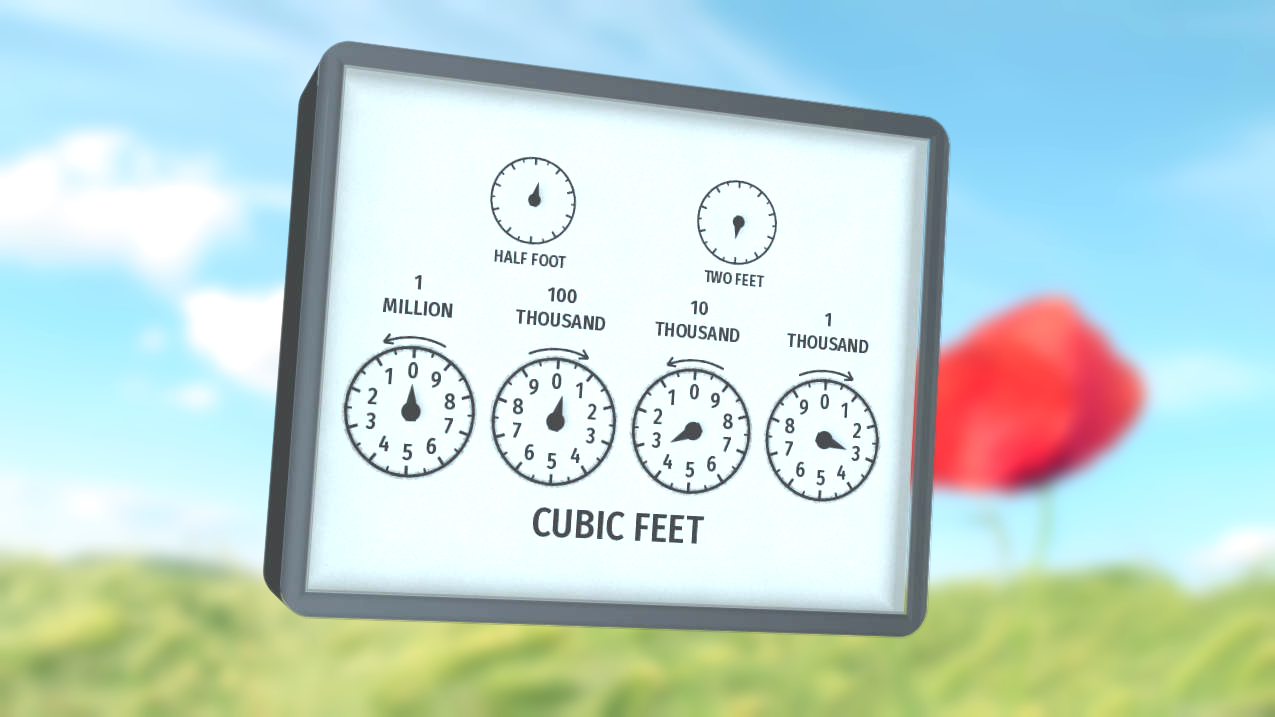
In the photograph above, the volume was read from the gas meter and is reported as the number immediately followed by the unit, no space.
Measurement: 3300ft³
